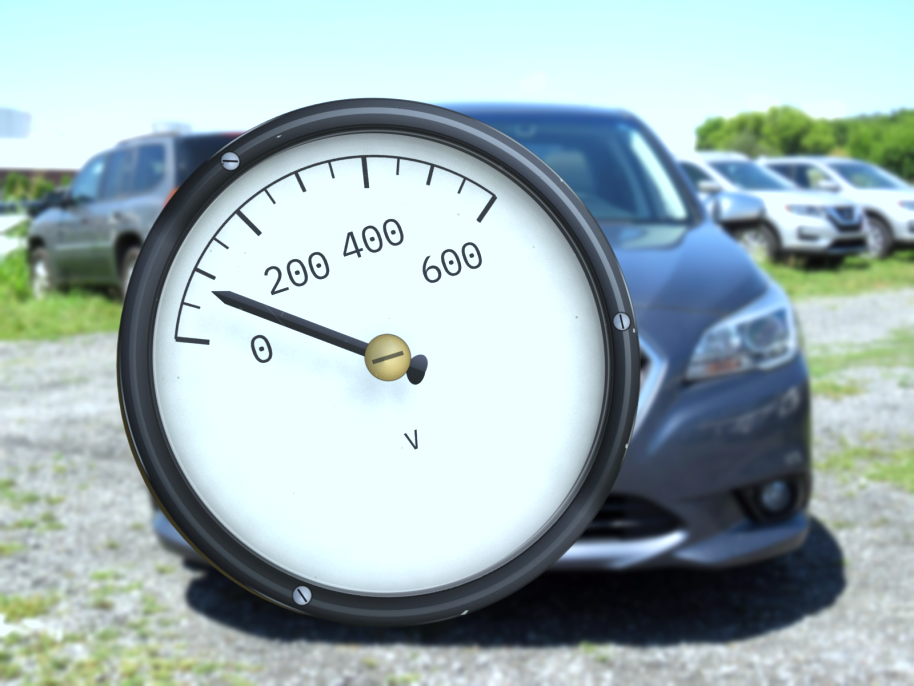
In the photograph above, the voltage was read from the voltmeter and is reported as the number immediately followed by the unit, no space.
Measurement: 75V
